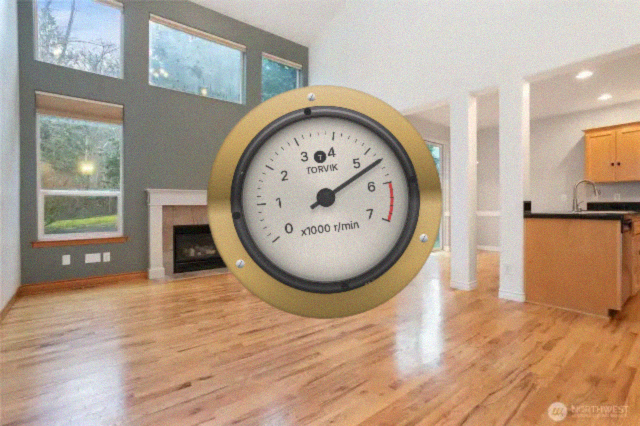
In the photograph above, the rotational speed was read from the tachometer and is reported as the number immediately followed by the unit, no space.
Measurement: 5400rpm
